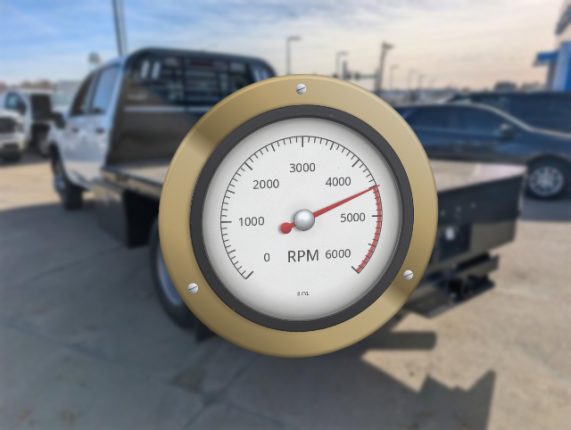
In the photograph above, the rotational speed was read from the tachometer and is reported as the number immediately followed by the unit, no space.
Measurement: 4500rpm
